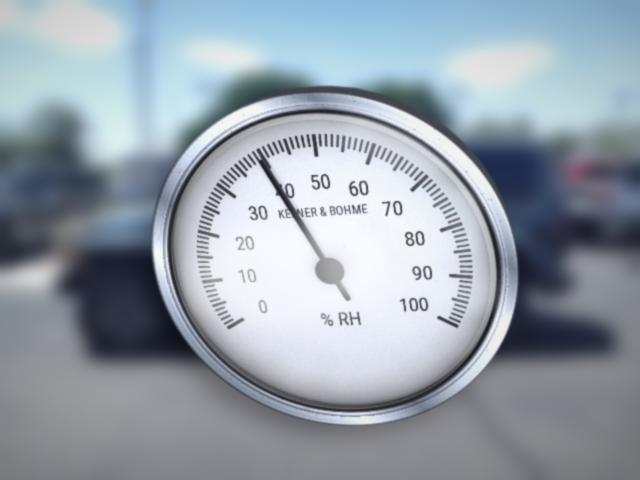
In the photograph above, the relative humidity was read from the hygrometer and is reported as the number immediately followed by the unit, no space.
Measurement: 40%
